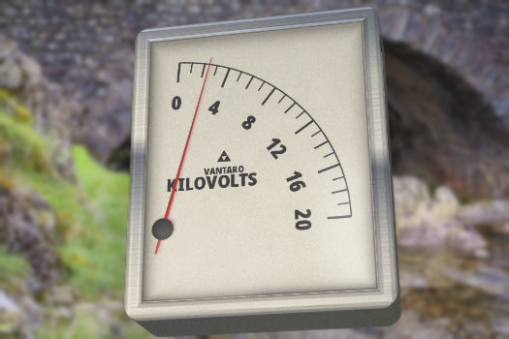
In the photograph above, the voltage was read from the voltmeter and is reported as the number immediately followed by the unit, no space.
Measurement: 2.5kV
